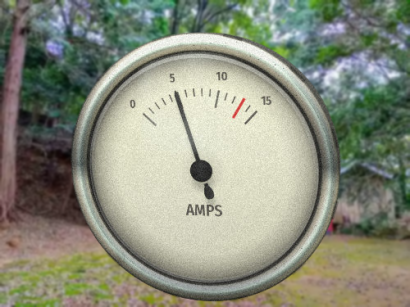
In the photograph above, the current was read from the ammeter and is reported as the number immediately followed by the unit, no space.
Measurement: 5A
